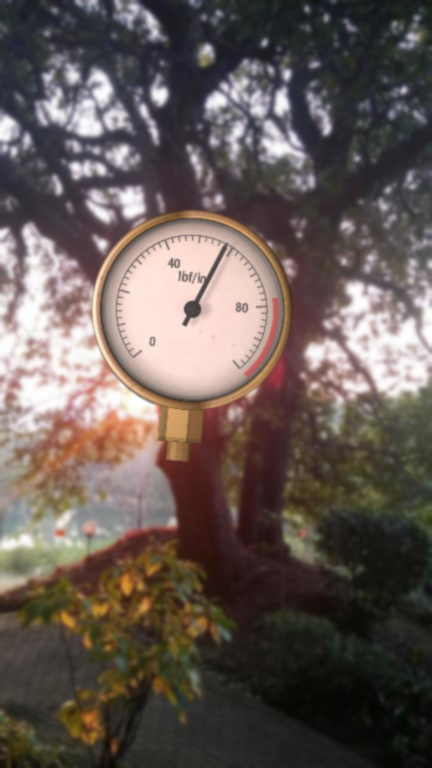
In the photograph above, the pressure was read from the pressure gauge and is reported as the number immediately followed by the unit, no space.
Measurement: 58psi
